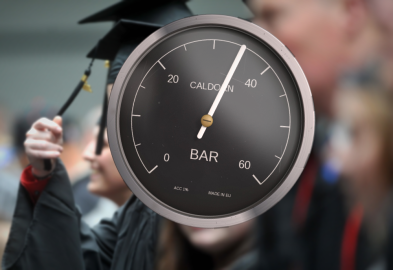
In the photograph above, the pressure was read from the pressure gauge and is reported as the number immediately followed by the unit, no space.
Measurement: 35bar
